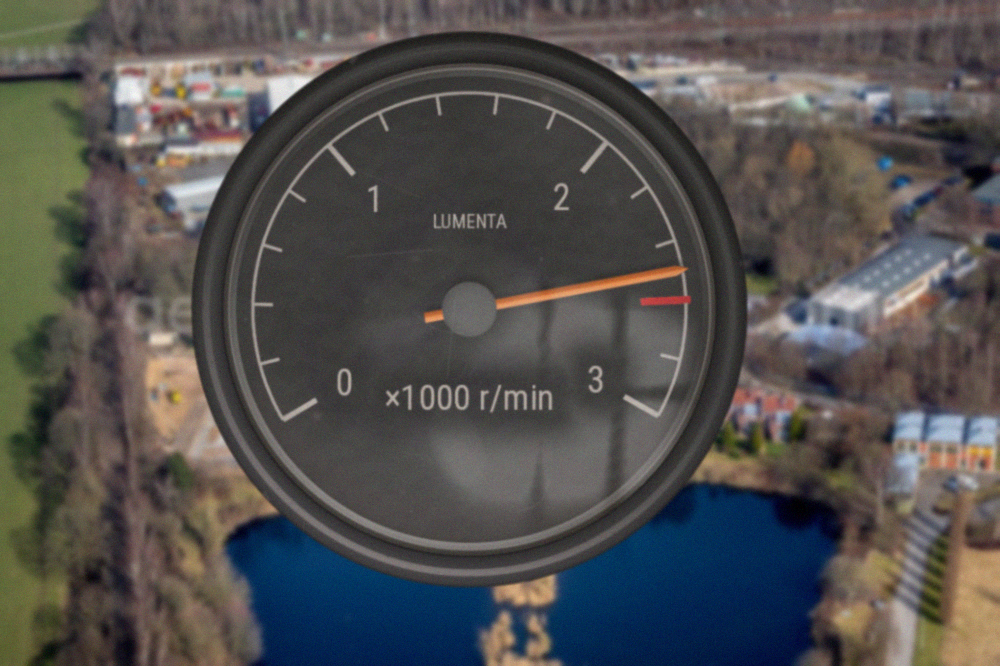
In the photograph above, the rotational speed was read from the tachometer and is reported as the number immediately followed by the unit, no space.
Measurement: 2500rpm
